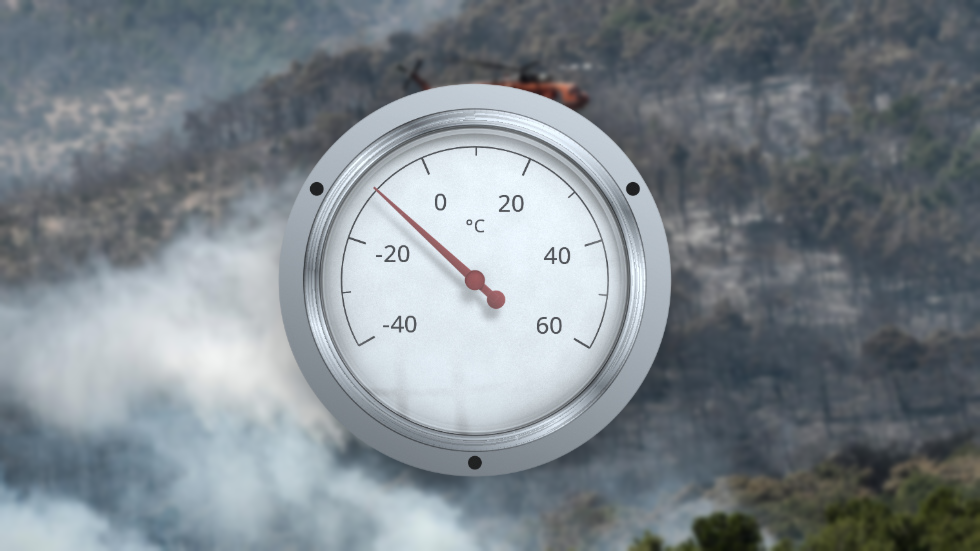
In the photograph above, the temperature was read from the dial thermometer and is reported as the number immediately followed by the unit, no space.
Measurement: -10°C
